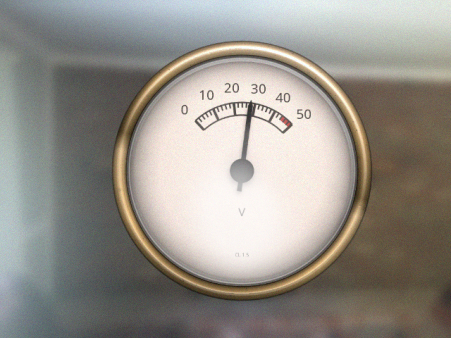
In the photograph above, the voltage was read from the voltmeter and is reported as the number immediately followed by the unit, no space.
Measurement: 28V
